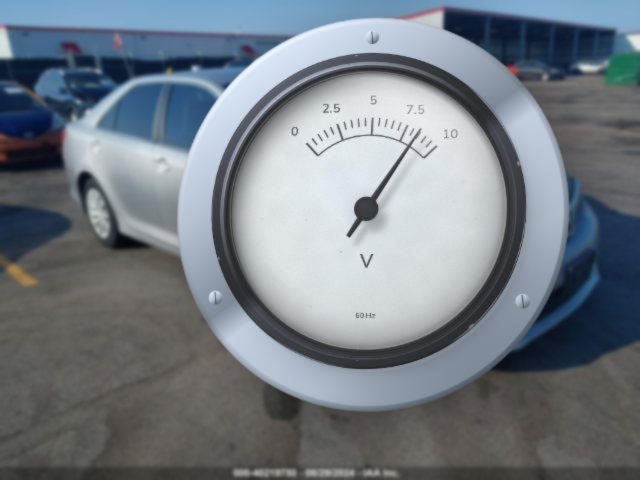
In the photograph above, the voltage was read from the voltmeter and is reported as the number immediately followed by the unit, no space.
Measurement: 8.5V
